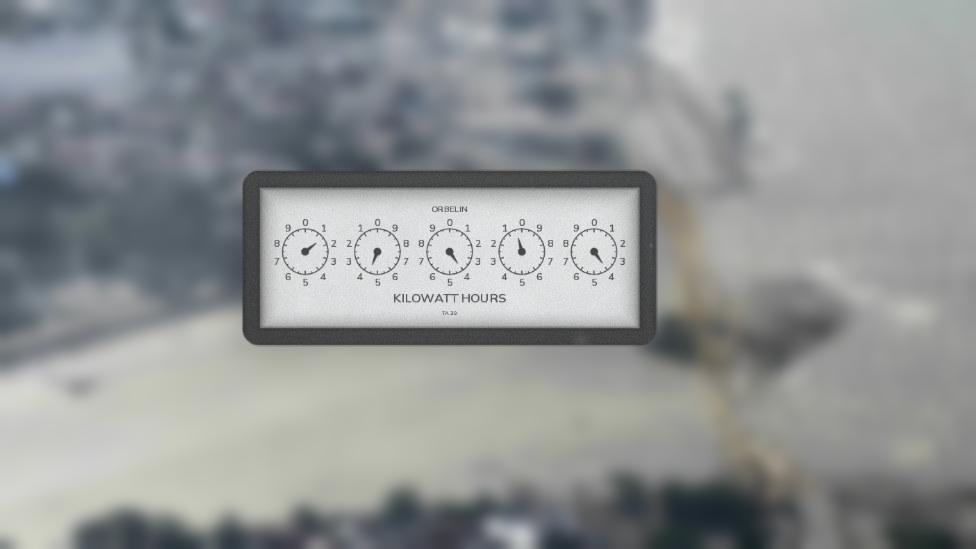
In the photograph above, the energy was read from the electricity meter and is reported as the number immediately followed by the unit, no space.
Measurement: 14404kWh
